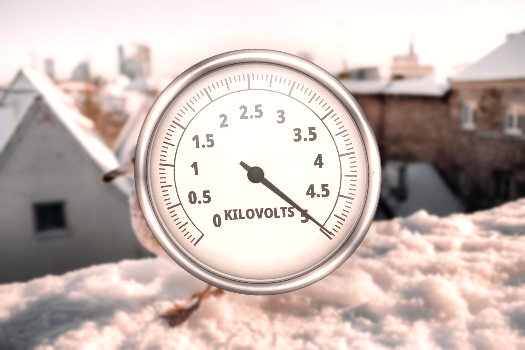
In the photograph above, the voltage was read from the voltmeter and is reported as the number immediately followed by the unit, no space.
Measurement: 4.95kV
